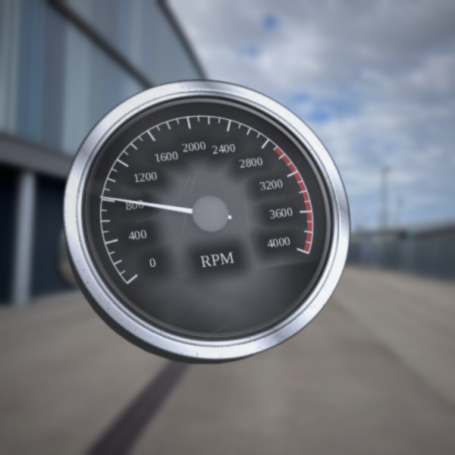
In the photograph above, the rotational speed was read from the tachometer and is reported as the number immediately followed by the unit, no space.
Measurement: 800rpm
